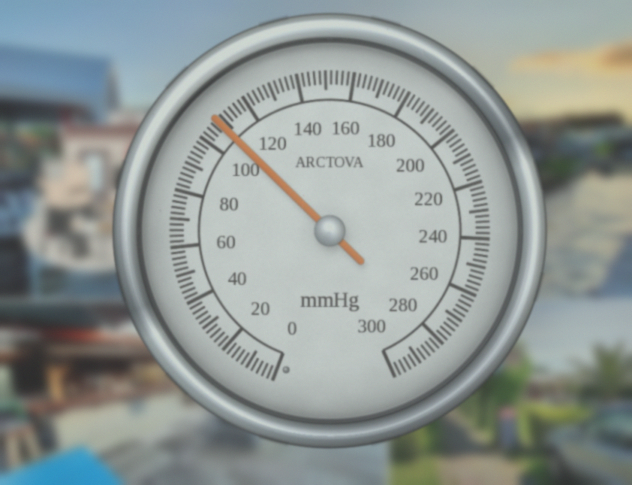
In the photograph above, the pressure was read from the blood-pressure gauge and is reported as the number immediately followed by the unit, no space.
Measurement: 108mmHg
